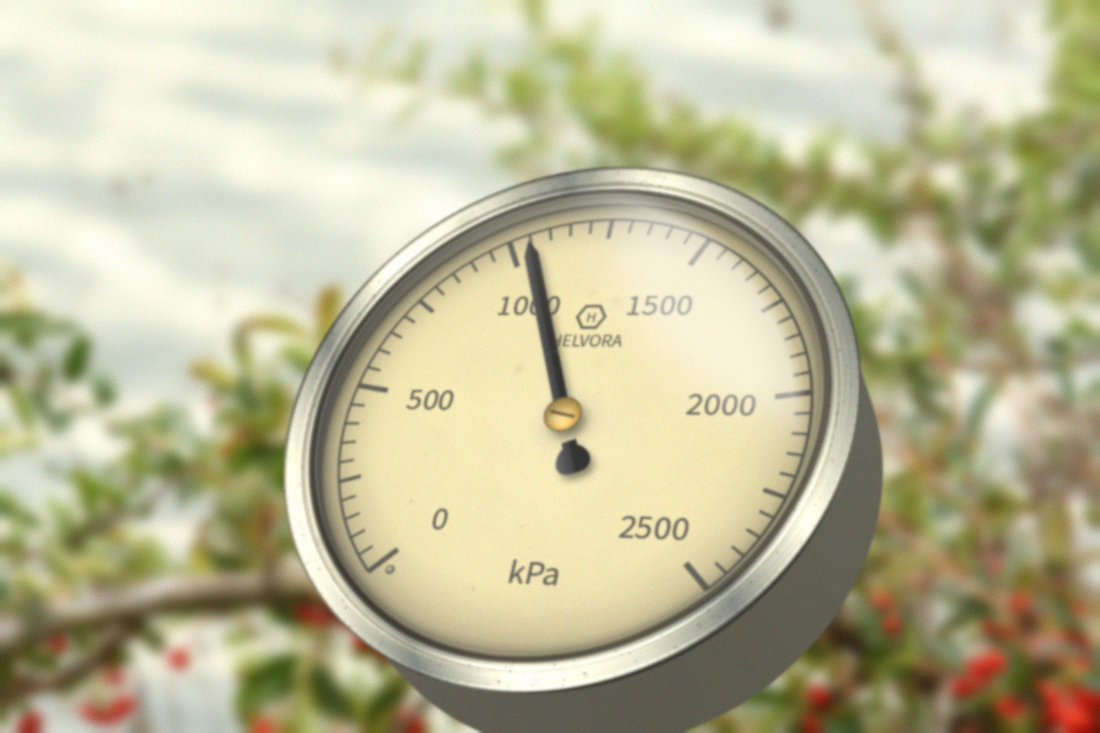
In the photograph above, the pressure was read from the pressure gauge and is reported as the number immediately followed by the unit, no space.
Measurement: 1050kPa
